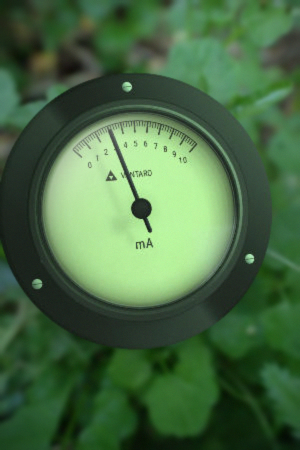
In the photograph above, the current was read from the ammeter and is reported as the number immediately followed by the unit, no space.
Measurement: 3mA
